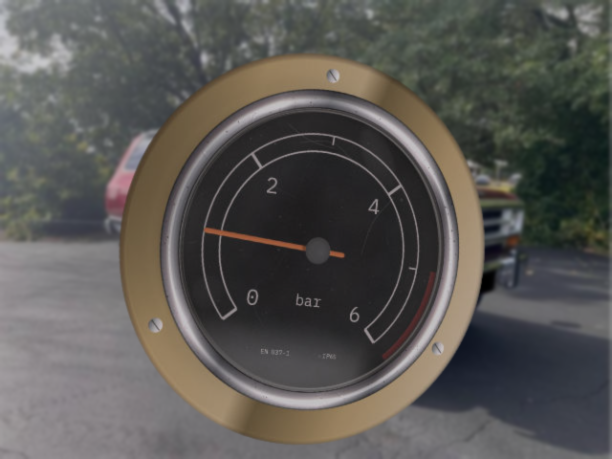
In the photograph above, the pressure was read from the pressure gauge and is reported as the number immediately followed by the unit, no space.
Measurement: 1bar
